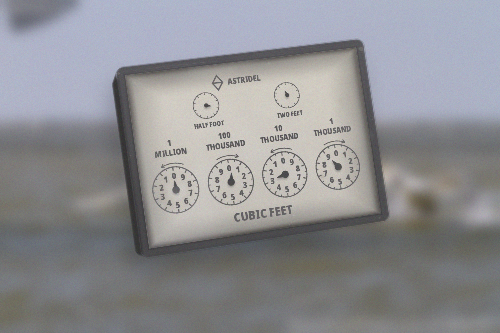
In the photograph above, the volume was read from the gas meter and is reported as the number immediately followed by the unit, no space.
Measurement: 2900ft³
